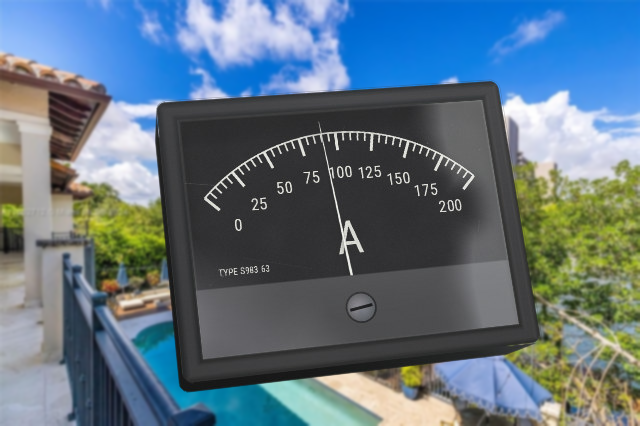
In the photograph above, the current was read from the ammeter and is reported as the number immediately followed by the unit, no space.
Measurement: 90A
